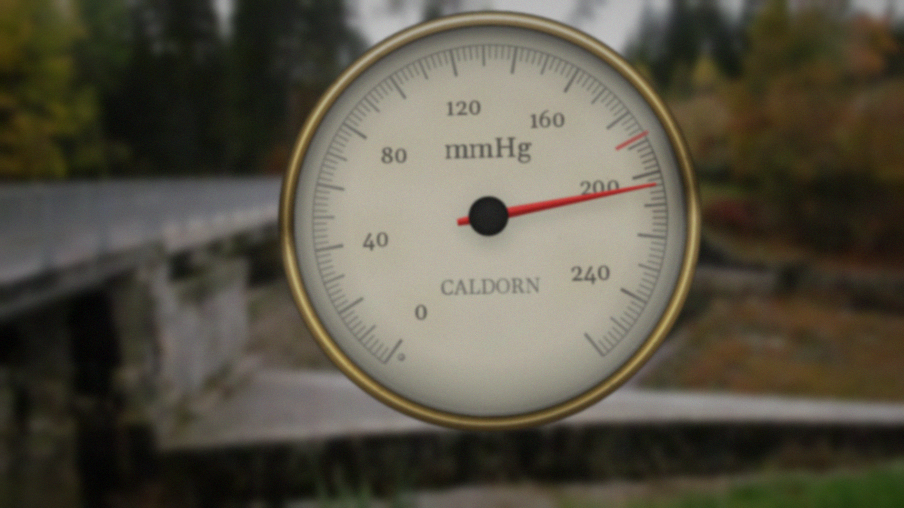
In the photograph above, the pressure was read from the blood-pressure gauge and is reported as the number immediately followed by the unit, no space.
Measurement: 204mmHg
